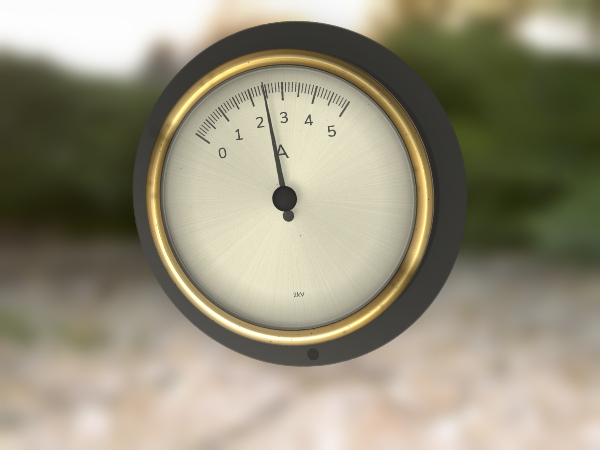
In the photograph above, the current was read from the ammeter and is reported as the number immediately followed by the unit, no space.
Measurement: 2.5A
